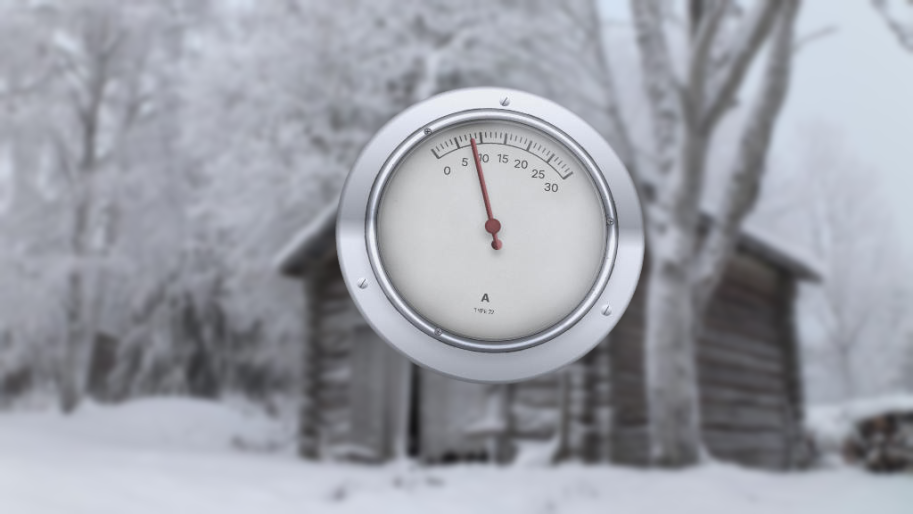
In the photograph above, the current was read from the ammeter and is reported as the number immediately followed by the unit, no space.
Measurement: 8A
